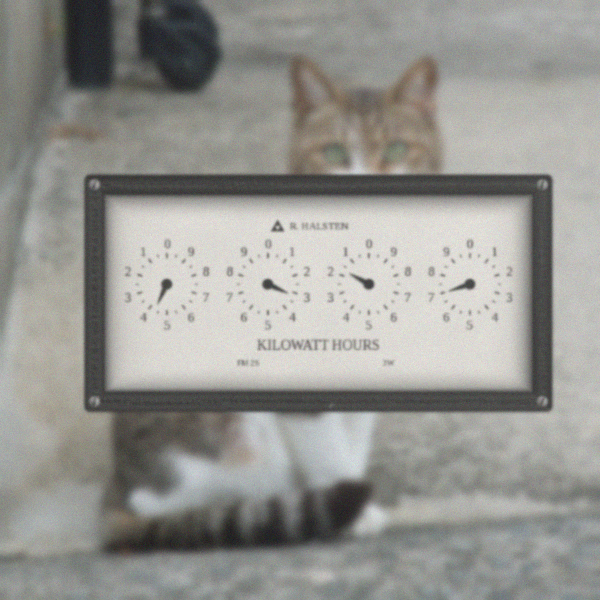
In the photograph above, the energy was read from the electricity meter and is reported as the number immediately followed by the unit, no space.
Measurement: 4317kWh
